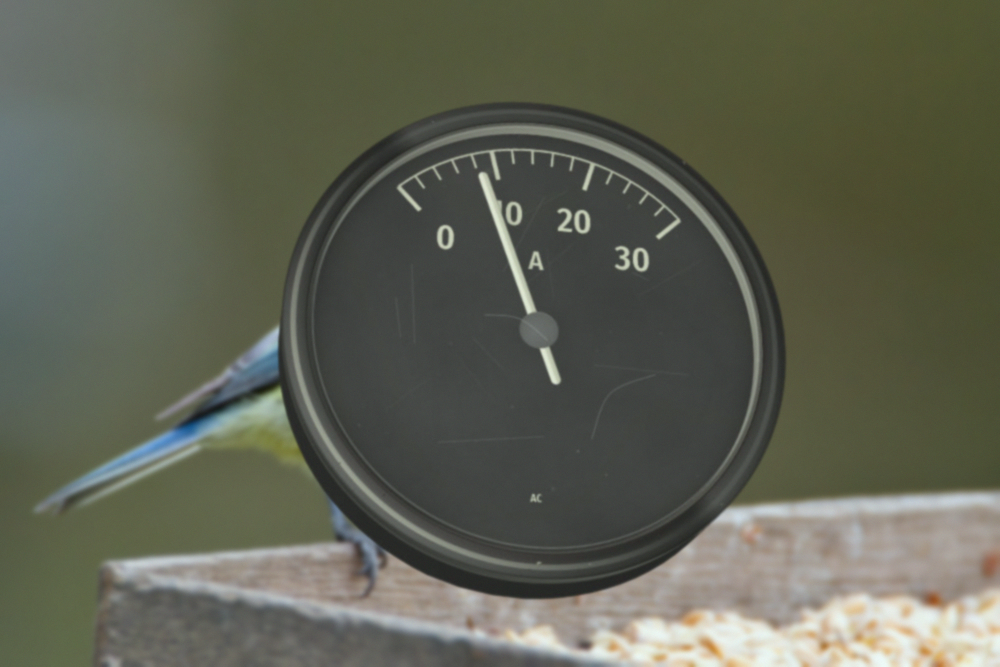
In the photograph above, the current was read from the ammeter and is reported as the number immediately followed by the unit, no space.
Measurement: 8A
